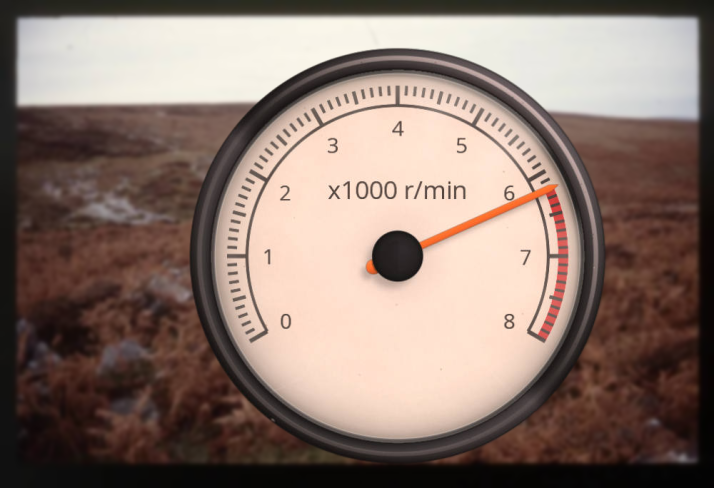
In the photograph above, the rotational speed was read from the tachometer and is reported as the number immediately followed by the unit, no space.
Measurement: 6200rpm
